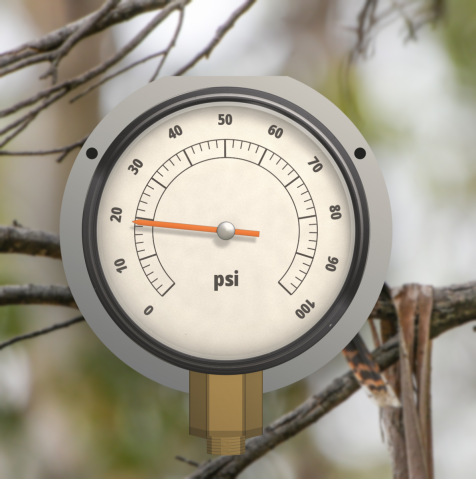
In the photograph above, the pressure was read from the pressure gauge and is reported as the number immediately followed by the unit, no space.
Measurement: 19psi
